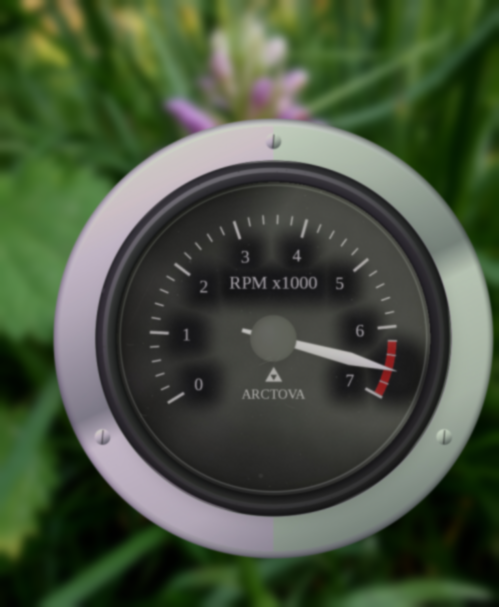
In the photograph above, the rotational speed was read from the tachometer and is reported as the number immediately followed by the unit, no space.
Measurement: 6600rpm
